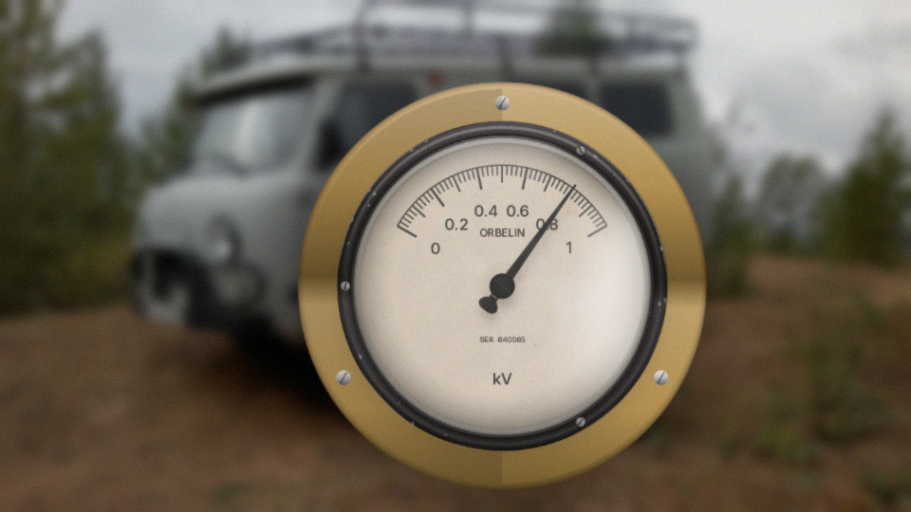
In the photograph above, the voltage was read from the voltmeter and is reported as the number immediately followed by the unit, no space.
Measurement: 0.8kV
